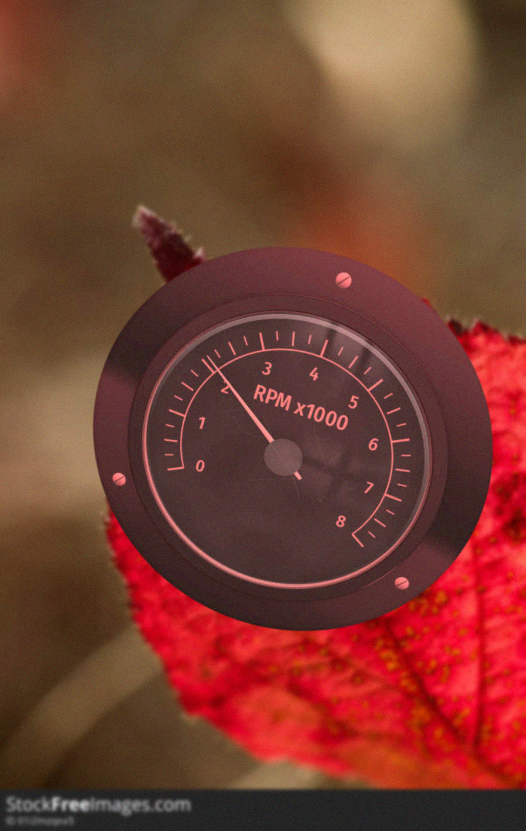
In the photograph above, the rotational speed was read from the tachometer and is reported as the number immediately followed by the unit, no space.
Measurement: 2125rpm
